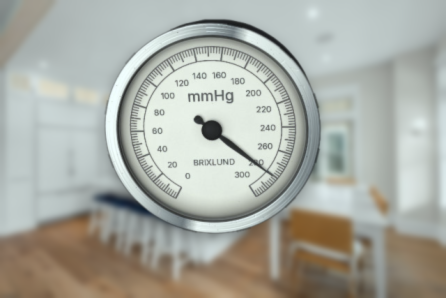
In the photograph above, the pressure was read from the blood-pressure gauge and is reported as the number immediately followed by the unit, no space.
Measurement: 280mmHg
